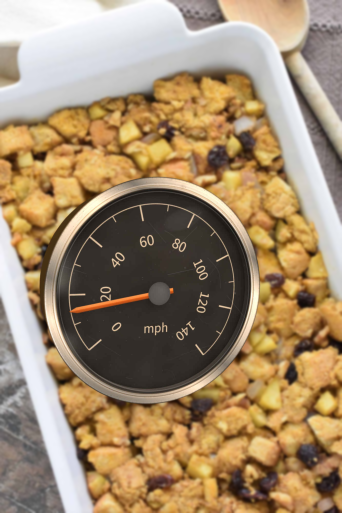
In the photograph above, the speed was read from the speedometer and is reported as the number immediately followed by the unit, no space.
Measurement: 15mph
